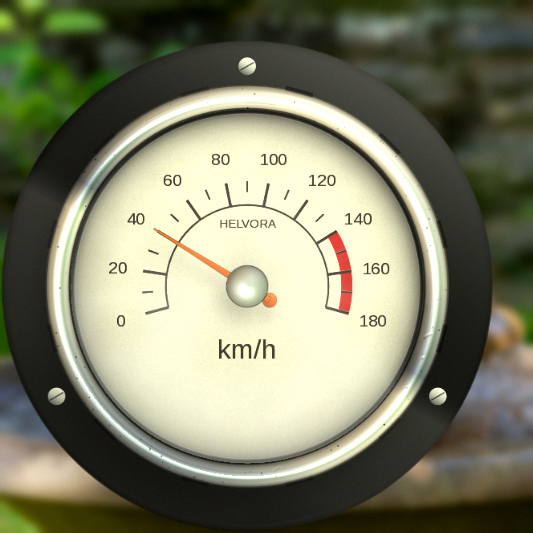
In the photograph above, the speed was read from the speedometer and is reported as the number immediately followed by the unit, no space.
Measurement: 40km/h
